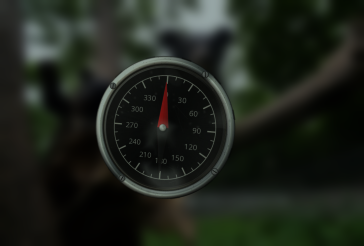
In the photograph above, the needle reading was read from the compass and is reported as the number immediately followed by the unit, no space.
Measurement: 0°
